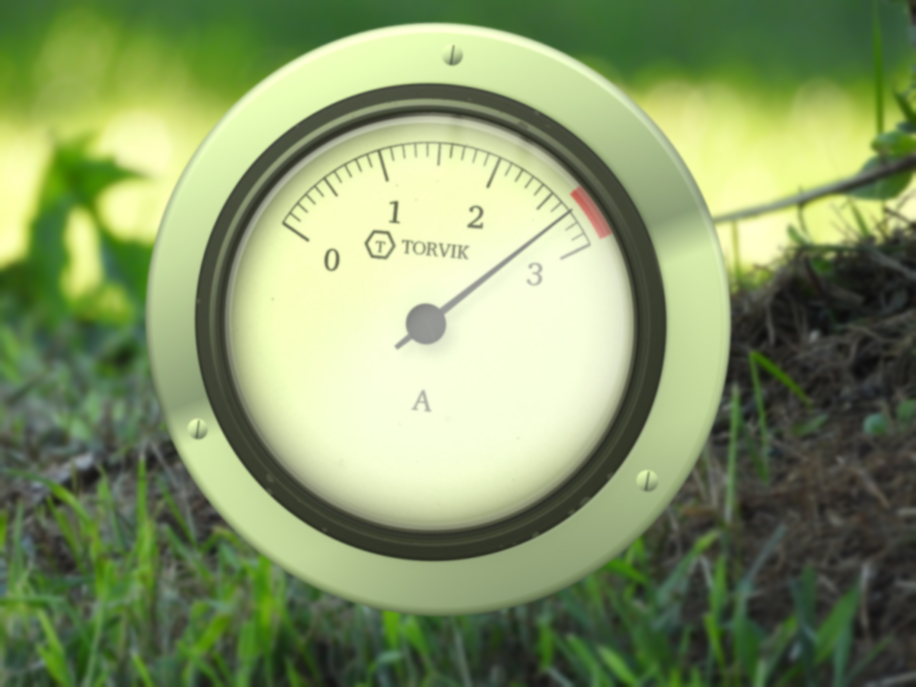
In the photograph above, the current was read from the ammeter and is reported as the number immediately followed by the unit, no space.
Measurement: 2.7A
